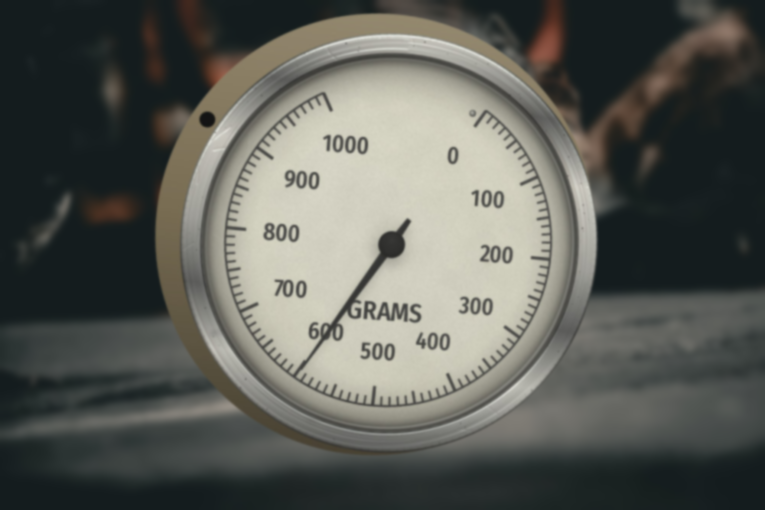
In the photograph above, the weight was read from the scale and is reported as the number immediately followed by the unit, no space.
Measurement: 600g
